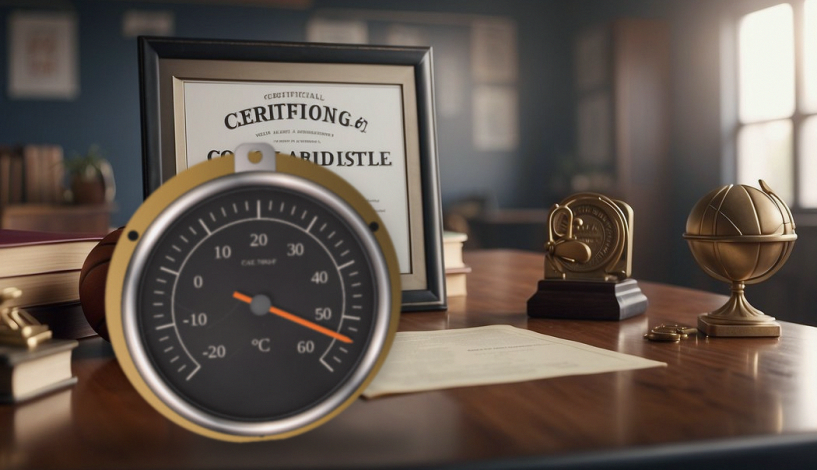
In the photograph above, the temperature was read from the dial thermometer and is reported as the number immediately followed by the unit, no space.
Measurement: 54°C
